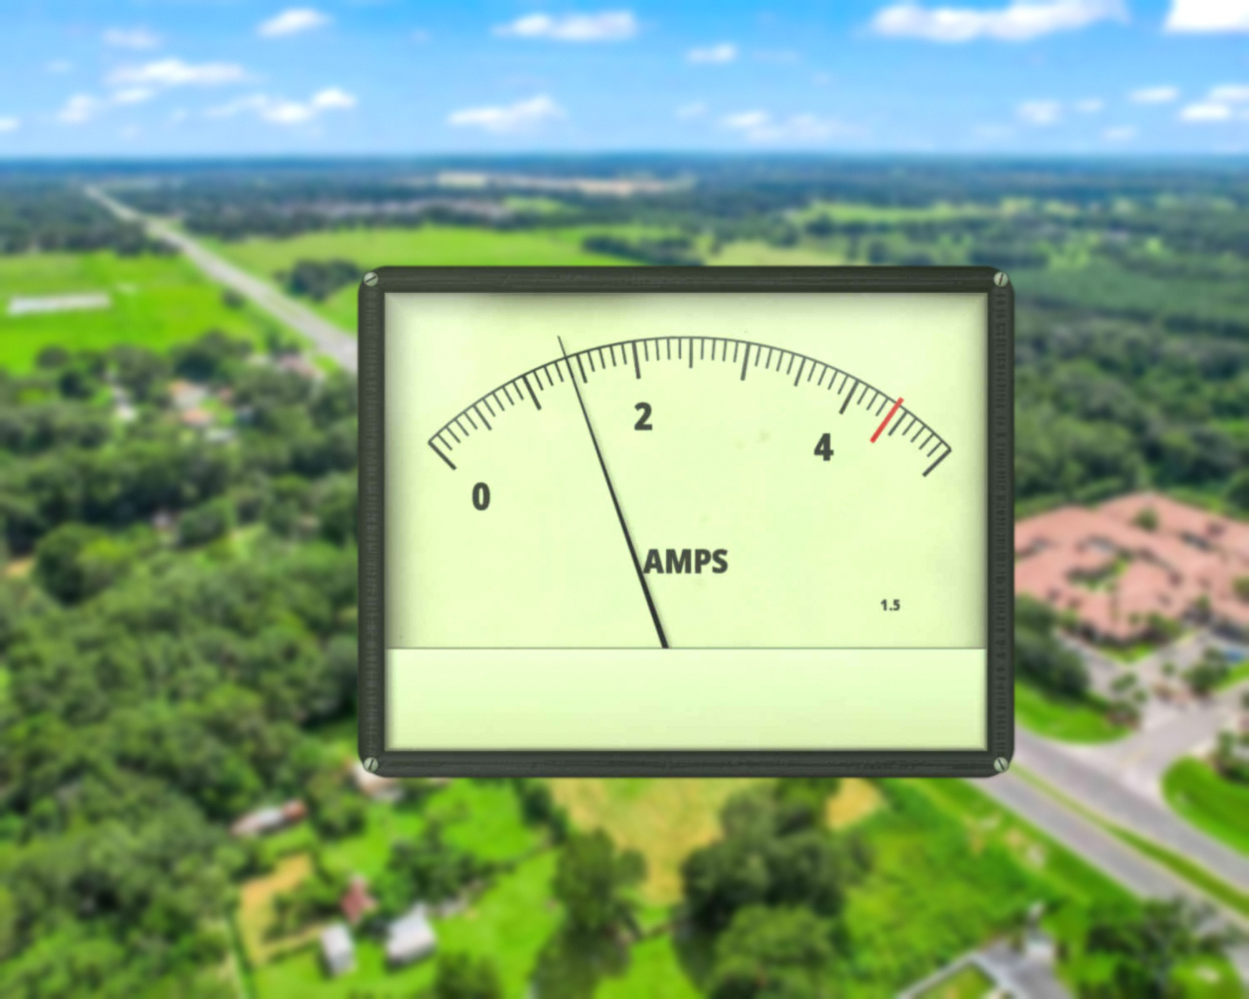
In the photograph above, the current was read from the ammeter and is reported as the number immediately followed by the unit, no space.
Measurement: 1.4A
